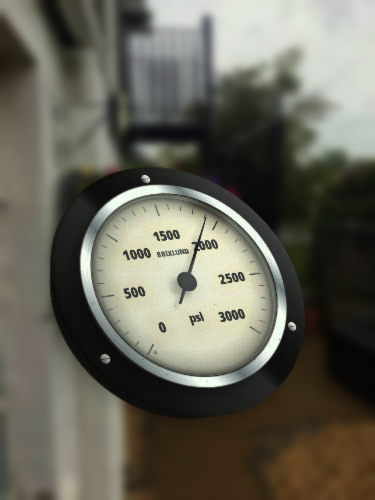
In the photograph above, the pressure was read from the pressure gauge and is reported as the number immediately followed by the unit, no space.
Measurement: 1900psi
